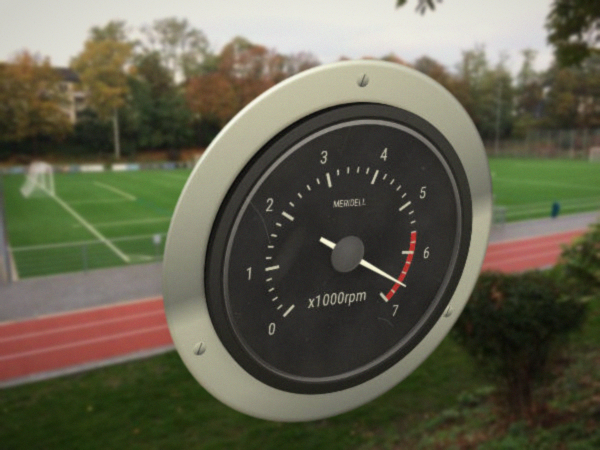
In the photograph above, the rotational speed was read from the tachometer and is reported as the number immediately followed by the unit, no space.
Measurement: 6600rpm
